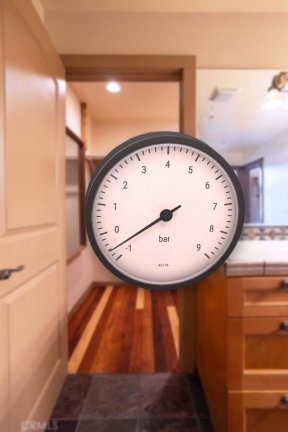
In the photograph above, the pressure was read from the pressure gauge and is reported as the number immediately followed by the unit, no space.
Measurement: -0.6bar
